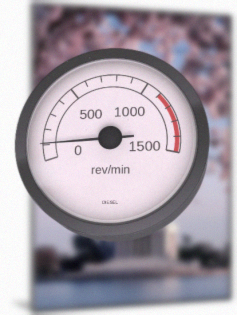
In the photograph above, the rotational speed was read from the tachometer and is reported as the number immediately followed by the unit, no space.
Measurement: 100rpm
